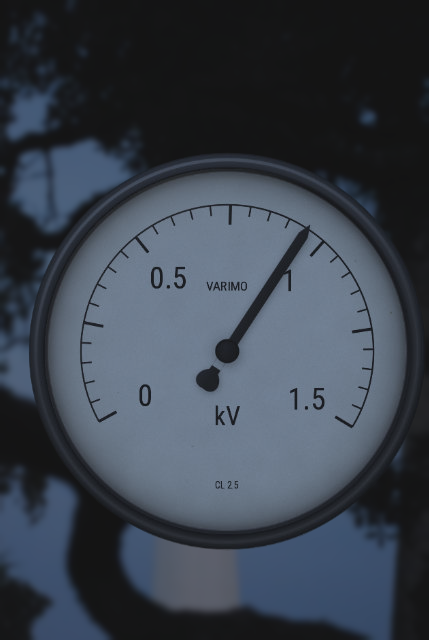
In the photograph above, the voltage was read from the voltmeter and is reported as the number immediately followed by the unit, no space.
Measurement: 0.95kV
